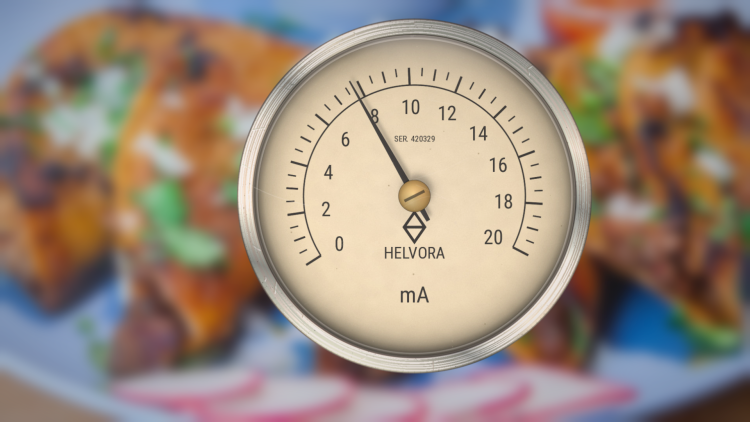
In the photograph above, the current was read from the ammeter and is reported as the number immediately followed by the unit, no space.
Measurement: 7.75mA
